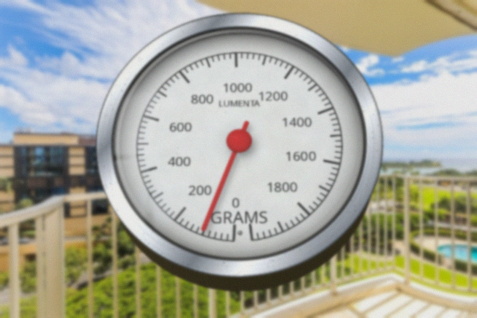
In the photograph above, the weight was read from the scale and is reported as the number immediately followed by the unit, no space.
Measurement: 100g
